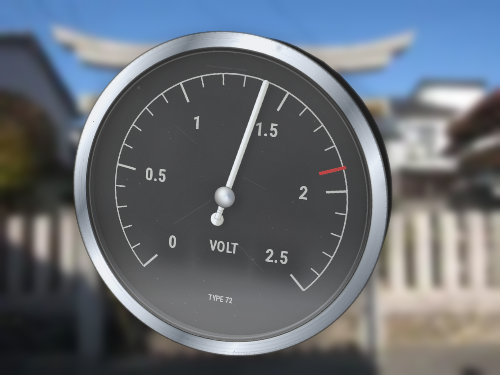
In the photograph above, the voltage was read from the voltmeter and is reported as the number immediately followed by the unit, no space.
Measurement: 1.4V
